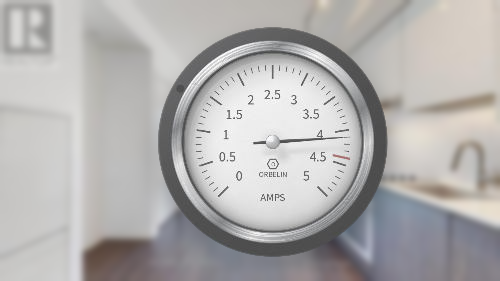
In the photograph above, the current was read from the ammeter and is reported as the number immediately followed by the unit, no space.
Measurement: 4.1A
